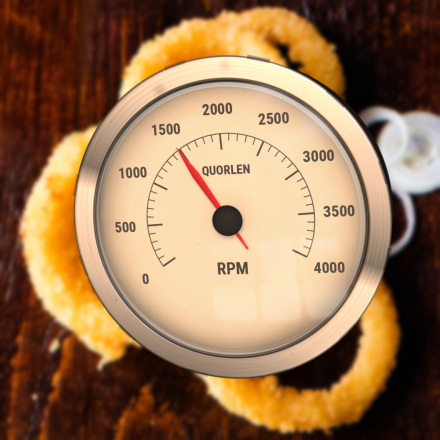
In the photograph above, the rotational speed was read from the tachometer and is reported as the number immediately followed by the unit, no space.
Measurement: 1500rpm
